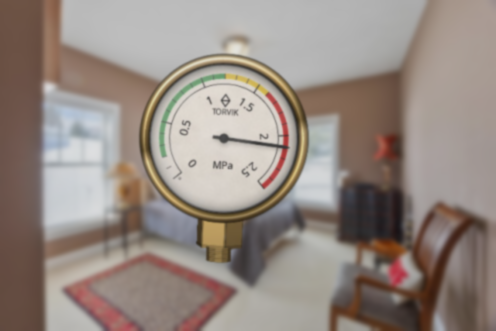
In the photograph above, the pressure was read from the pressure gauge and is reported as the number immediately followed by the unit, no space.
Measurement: 2.1MPa
